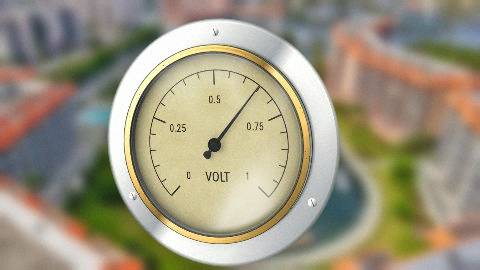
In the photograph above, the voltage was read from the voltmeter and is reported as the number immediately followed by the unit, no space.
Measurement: 0.65V
